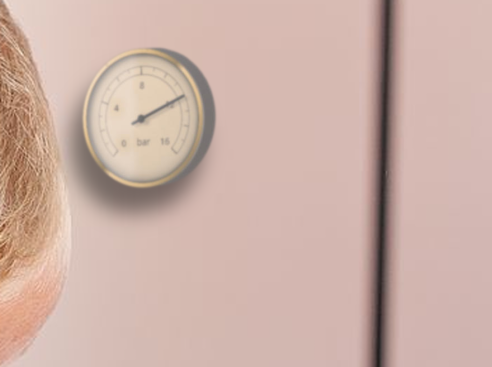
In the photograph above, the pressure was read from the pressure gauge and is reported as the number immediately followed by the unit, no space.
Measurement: 12bar
